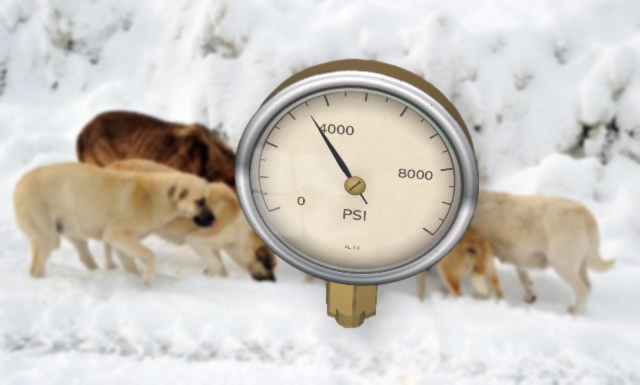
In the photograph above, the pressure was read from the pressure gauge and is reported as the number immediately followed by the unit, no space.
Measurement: 3500psi
